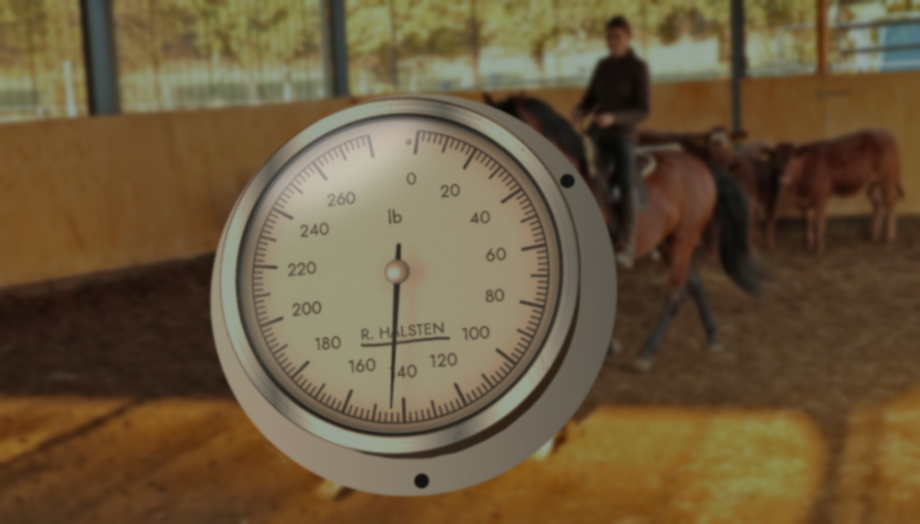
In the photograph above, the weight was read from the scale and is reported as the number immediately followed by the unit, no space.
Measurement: 144lb
